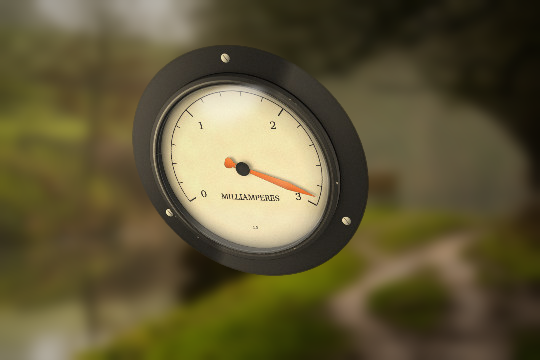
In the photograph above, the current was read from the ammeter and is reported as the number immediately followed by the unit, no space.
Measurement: 2.9mA
